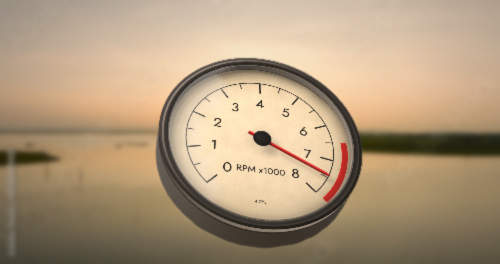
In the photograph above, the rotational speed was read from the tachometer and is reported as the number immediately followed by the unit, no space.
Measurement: 7500rpm
